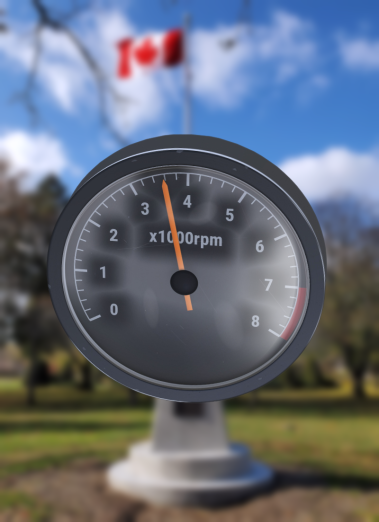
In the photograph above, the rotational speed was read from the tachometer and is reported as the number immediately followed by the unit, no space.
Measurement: 3600rpm
